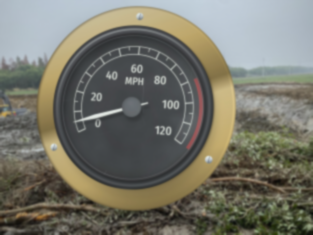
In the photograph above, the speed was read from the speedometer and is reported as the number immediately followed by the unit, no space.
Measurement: 5mph
